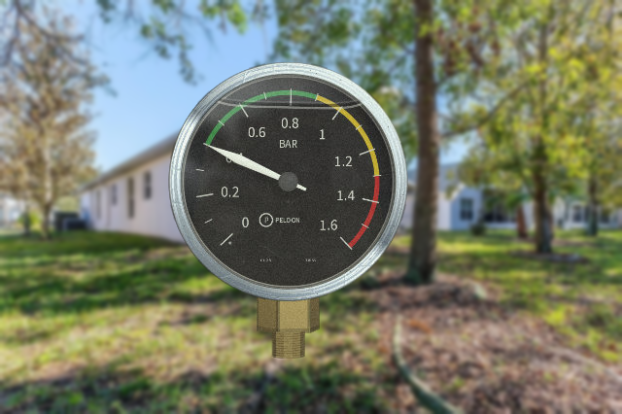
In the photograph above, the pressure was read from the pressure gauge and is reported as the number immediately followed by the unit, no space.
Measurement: 0.4bar
